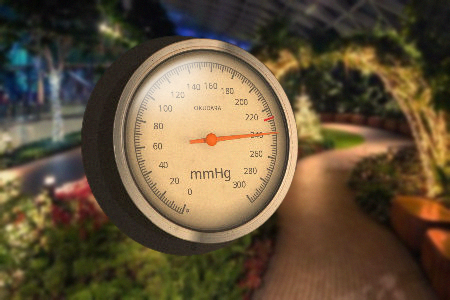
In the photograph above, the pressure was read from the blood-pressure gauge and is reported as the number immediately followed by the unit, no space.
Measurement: 240mmHg
